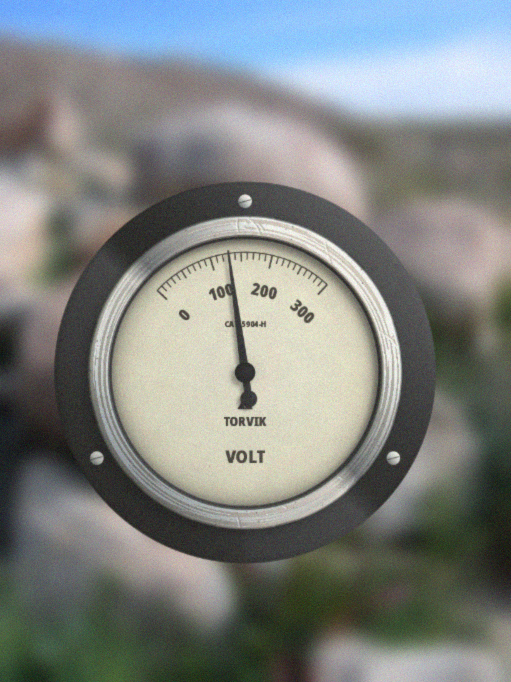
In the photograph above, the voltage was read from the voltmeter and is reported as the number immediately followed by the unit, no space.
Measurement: 130V
